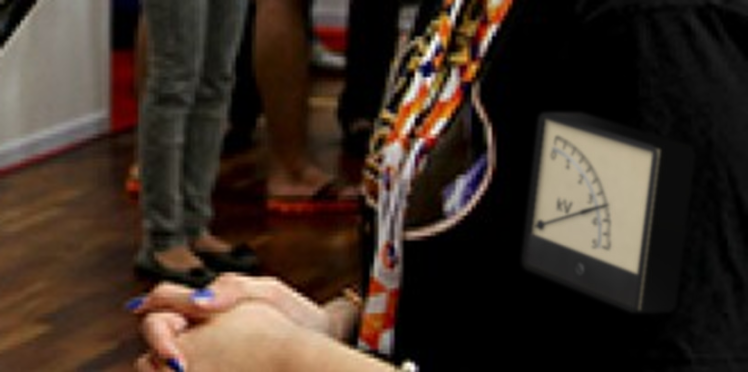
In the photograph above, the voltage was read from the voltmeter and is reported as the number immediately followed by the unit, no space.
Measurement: 3.5kV
